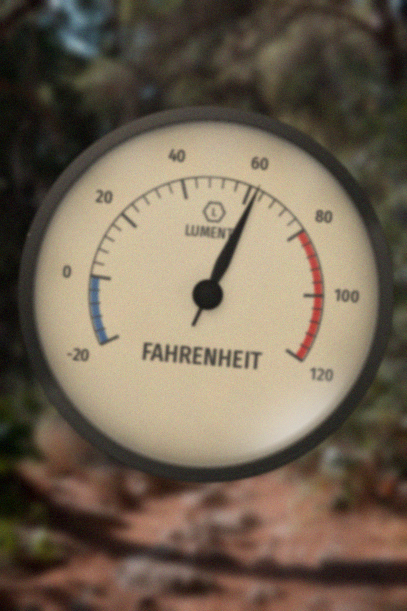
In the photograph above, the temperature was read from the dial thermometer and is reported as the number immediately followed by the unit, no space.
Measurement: 62°F
